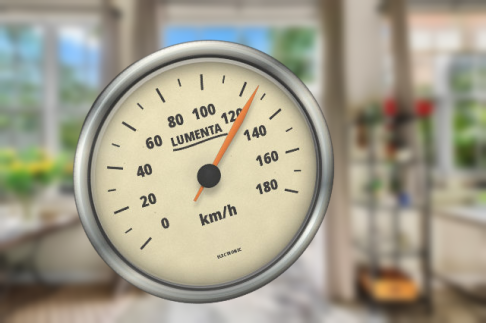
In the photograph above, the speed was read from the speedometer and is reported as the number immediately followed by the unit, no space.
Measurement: 125km/h
